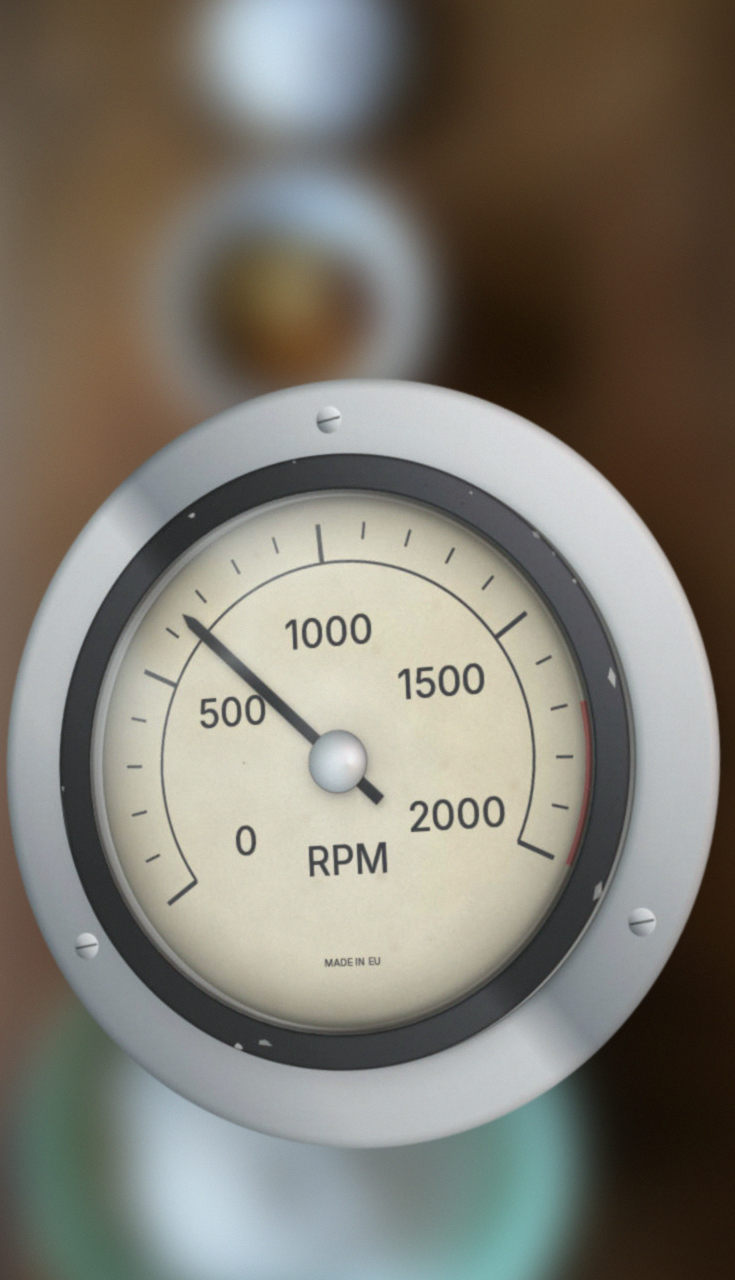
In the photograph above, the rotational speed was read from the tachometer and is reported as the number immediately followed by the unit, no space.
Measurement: 650rpm
